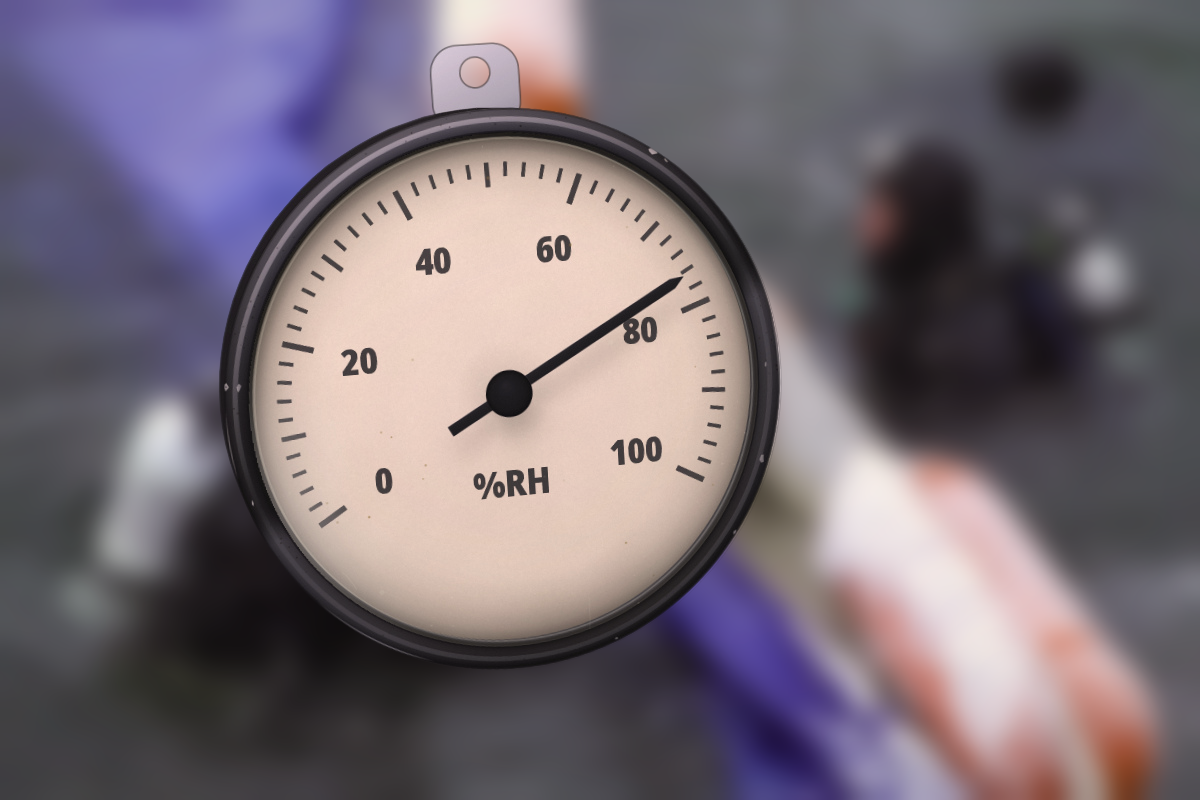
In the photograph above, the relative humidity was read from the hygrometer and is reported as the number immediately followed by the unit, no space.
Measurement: 76%
